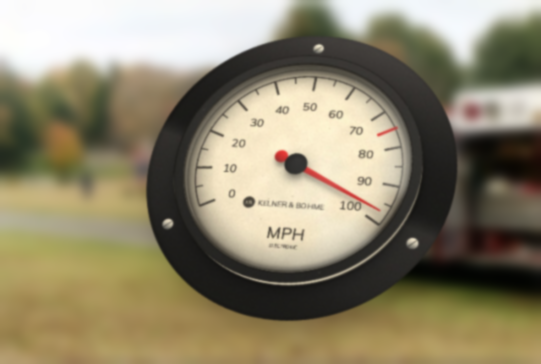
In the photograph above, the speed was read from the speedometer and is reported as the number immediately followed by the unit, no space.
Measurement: 97.5mph
